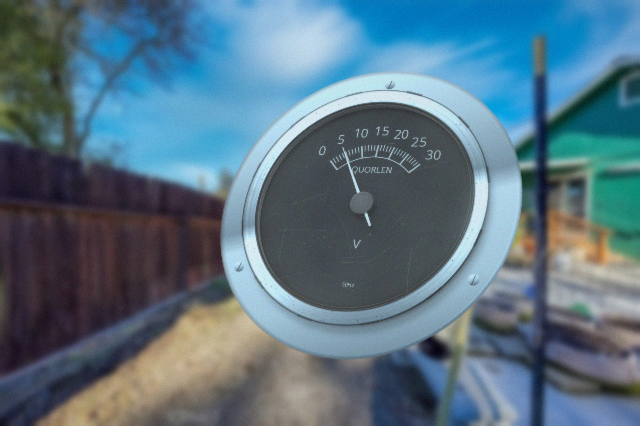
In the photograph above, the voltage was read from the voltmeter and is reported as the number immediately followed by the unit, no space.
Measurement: 5V
